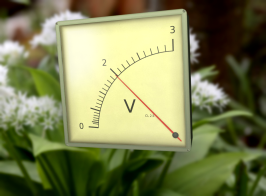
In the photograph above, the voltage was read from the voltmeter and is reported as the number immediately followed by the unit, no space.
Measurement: 2V
